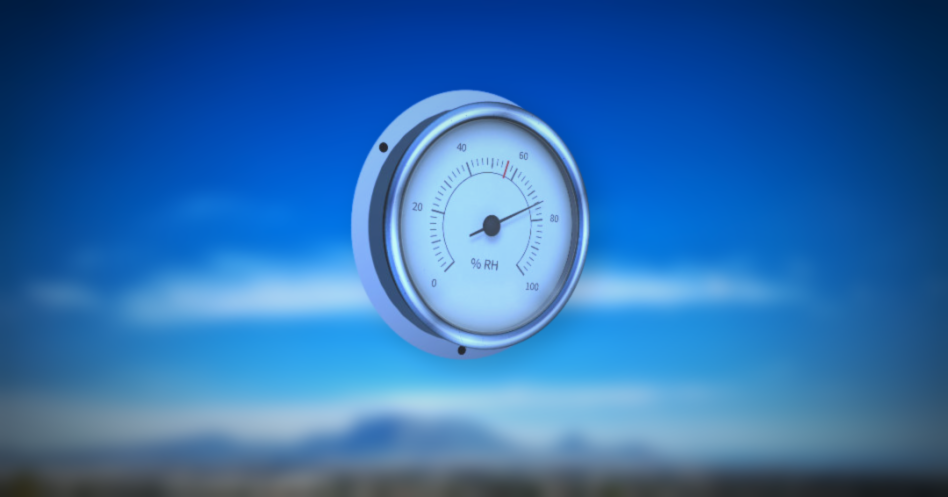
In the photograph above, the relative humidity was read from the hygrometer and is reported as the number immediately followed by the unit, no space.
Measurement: 74%
